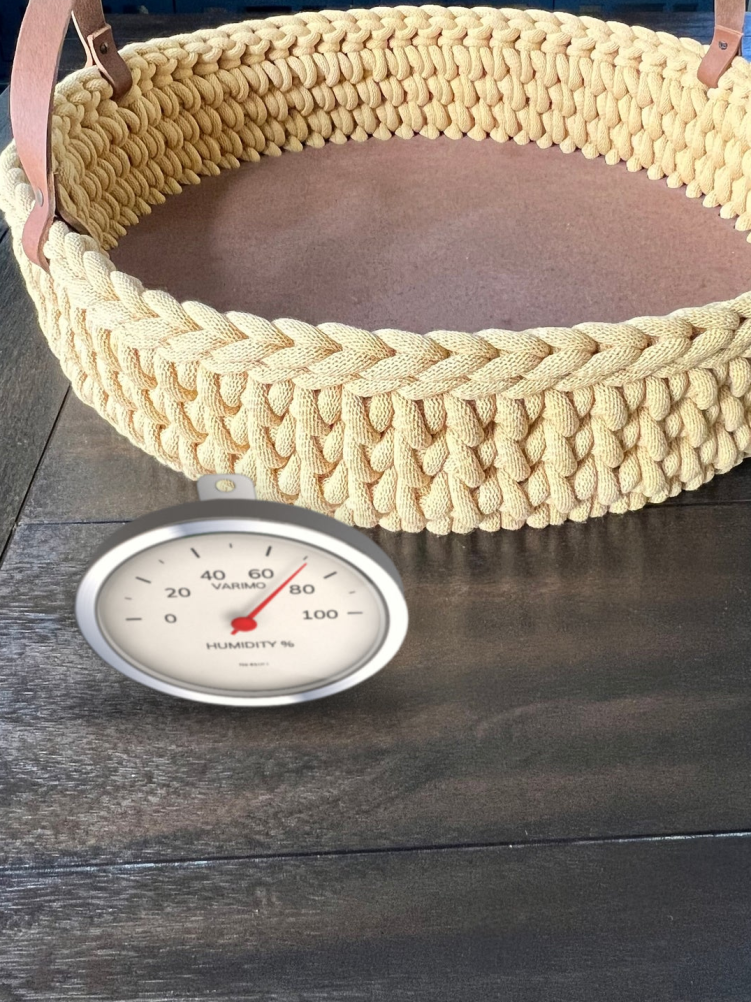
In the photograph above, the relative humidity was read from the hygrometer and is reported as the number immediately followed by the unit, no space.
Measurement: 70%
